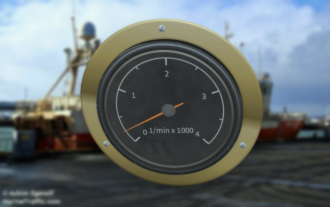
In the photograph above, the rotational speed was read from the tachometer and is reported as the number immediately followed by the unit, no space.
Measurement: 250rpm
